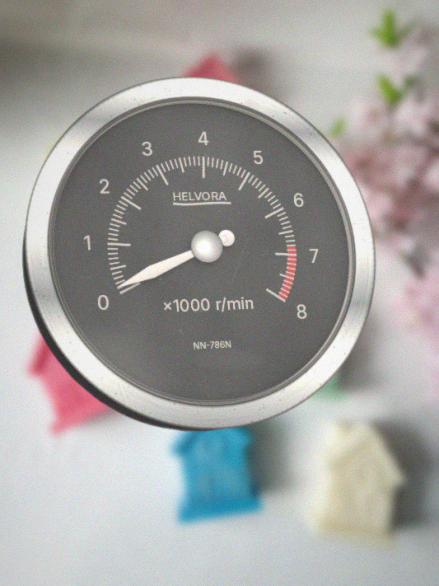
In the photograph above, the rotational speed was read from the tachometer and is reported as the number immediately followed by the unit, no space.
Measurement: 100rpm
